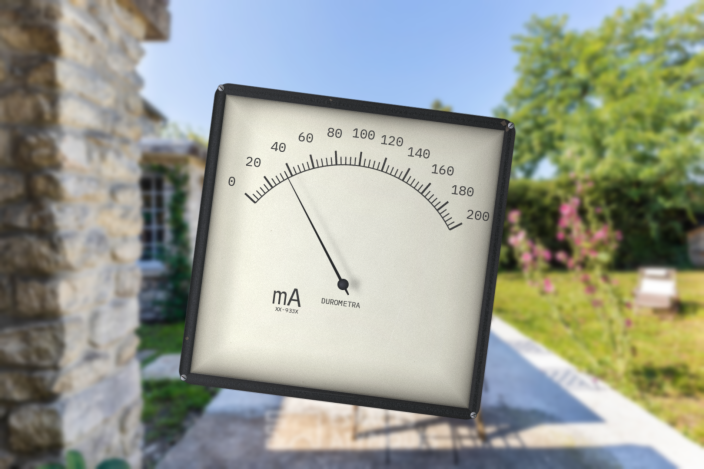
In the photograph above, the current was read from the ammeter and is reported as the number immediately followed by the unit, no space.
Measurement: 36mA
